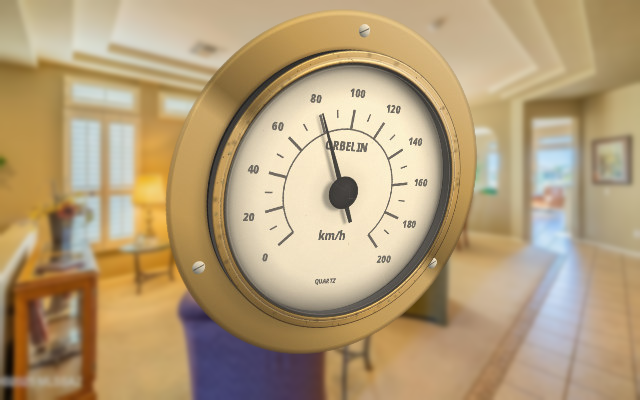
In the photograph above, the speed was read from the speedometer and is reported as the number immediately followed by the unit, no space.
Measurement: 80km/h
